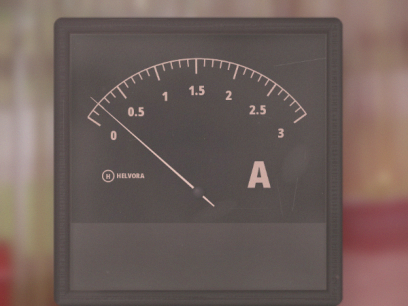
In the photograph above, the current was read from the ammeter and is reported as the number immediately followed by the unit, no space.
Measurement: 0.2A
